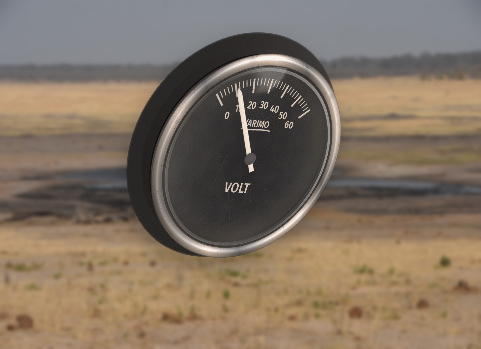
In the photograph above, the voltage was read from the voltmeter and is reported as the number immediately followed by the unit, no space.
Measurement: 10V
